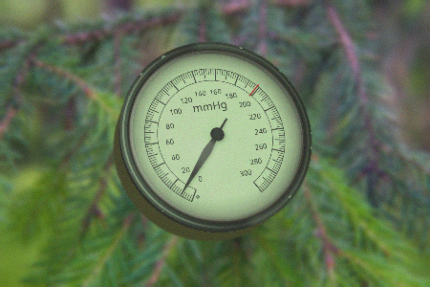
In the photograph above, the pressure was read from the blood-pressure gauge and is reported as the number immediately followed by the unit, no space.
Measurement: 10mmHg
